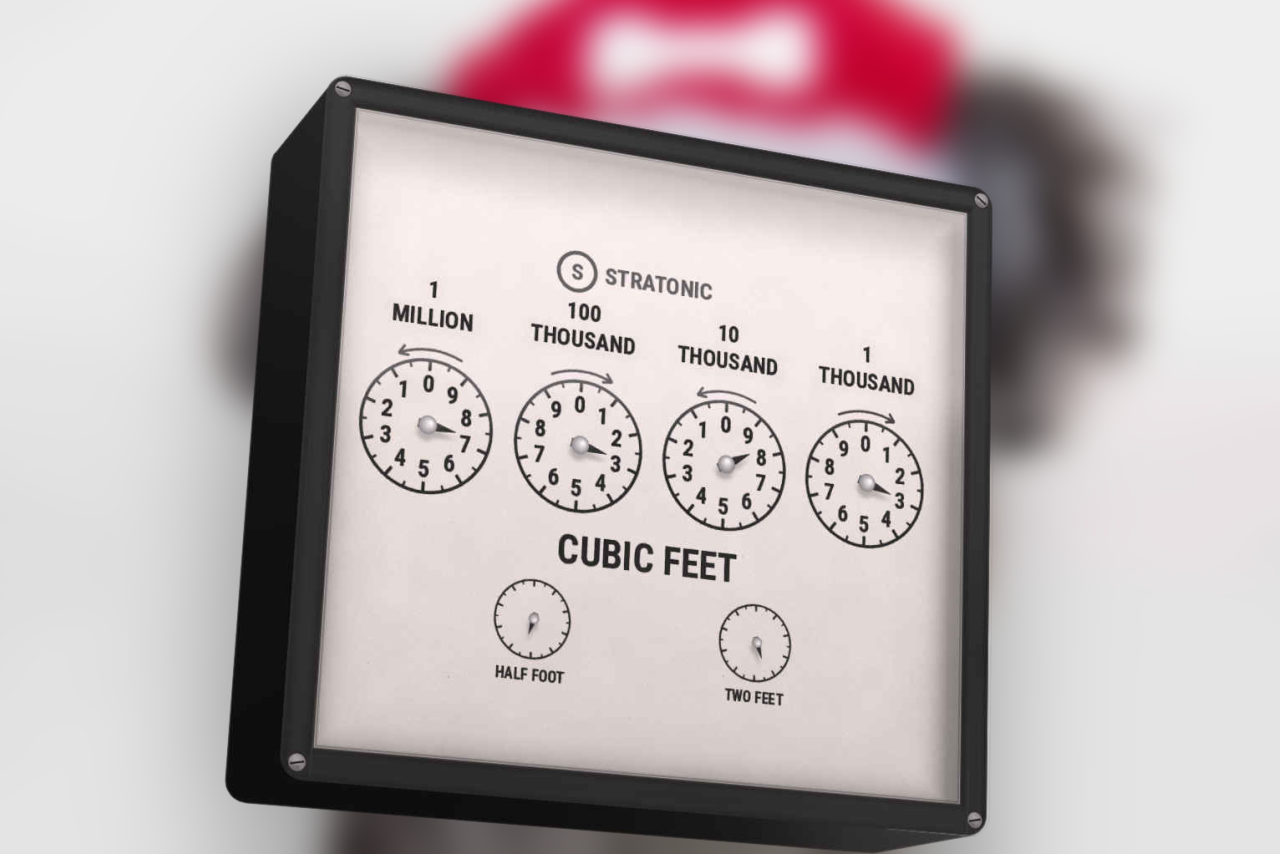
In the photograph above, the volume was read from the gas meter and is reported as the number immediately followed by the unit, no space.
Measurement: 728300ft³
